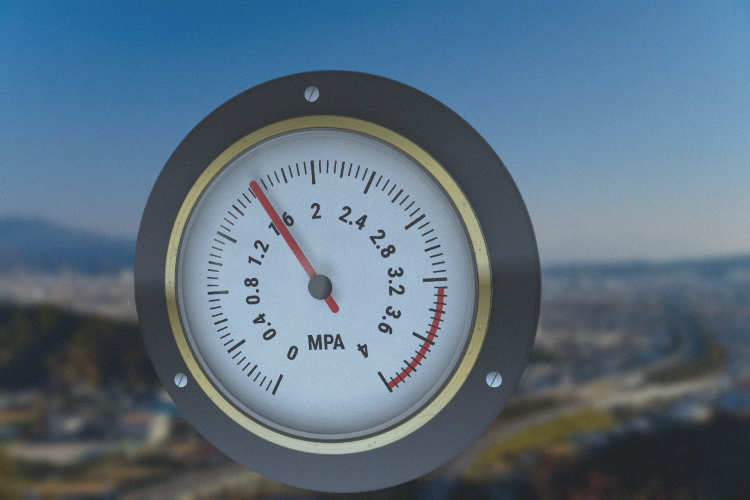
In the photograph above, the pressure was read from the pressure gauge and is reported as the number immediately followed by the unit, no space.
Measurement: 1.6MPa
